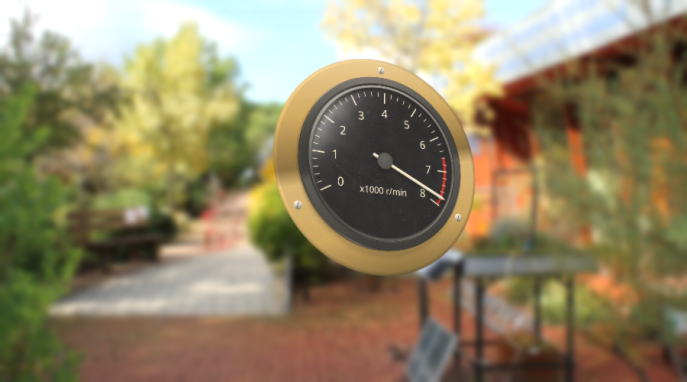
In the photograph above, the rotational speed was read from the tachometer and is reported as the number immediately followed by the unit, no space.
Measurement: 7800rpm
